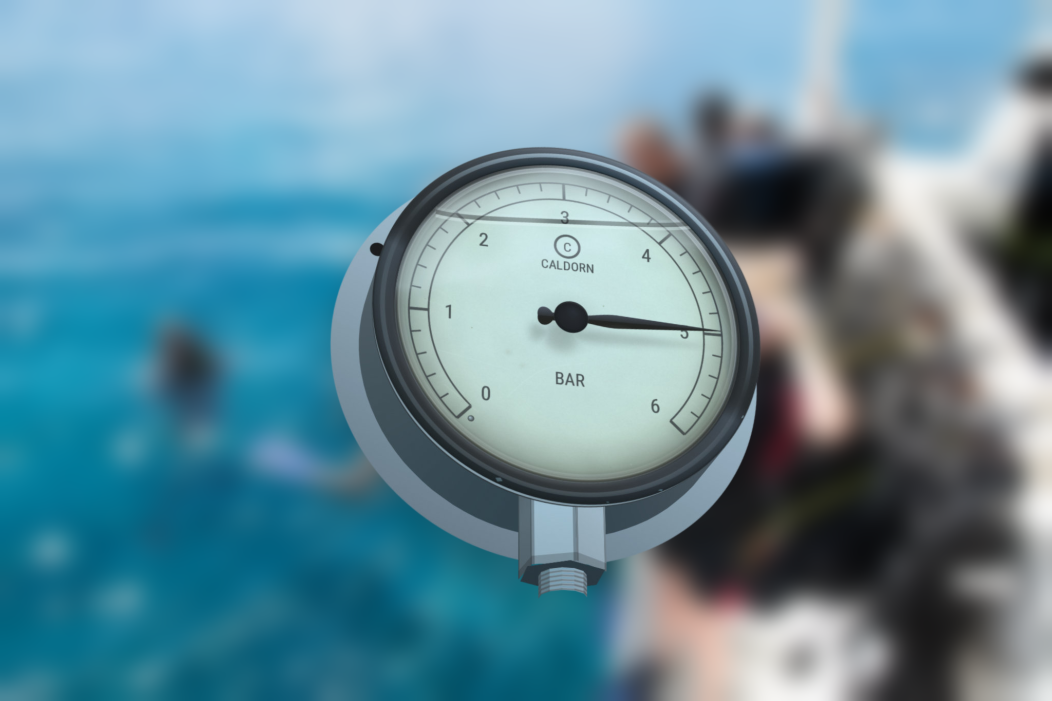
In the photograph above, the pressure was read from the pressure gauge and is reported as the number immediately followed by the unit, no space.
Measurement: 5bar
